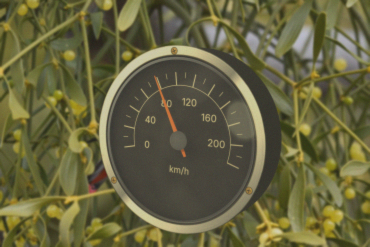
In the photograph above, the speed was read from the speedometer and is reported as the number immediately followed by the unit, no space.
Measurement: 80km/h
